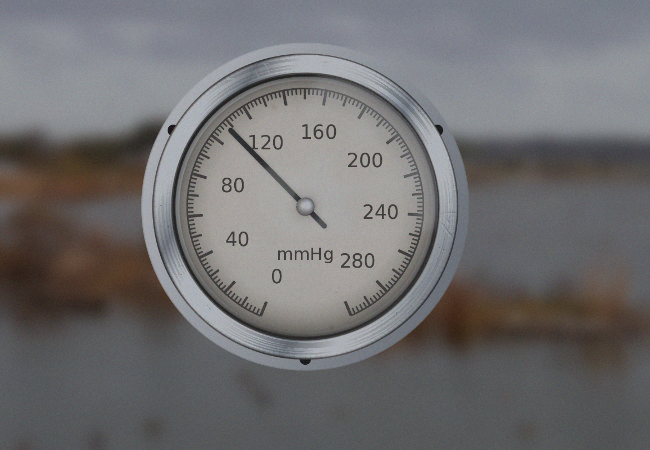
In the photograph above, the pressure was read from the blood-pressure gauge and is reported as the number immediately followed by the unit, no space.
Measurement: 108mmHg
